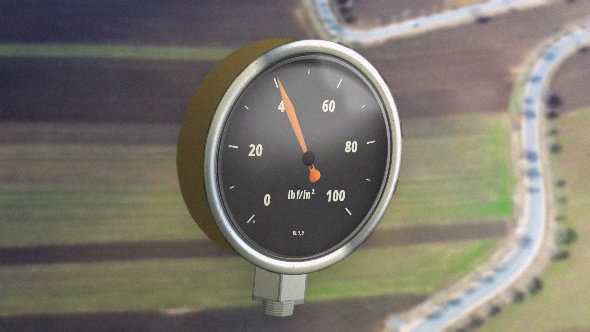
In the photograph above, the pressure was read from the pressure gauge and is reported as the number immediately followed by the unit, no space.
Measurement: 40psi
